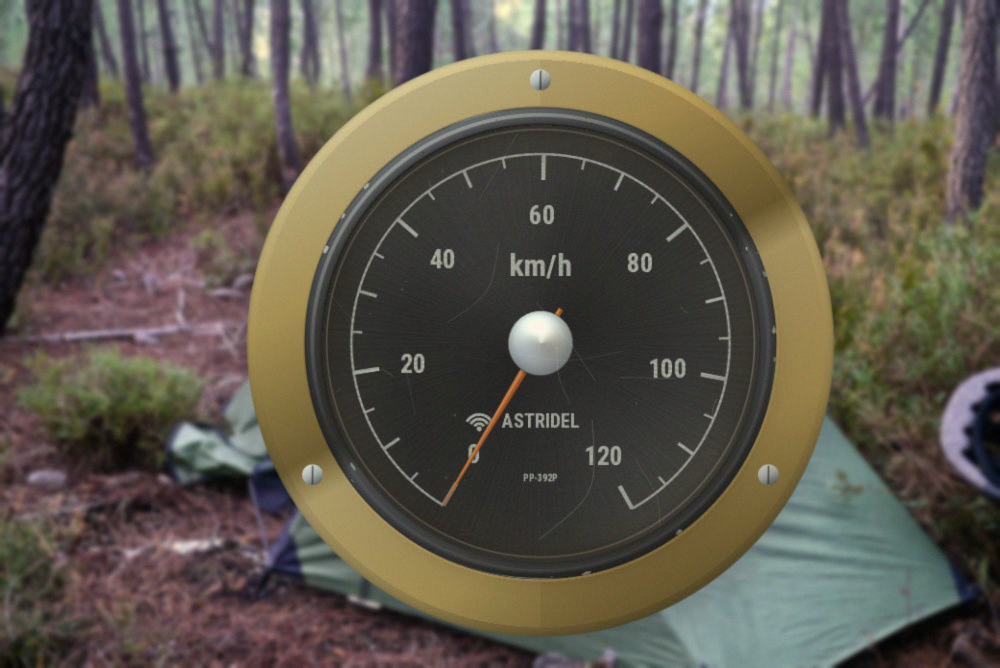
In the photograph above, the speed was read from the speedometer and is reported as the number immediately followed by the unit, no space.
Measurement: 0km/h
